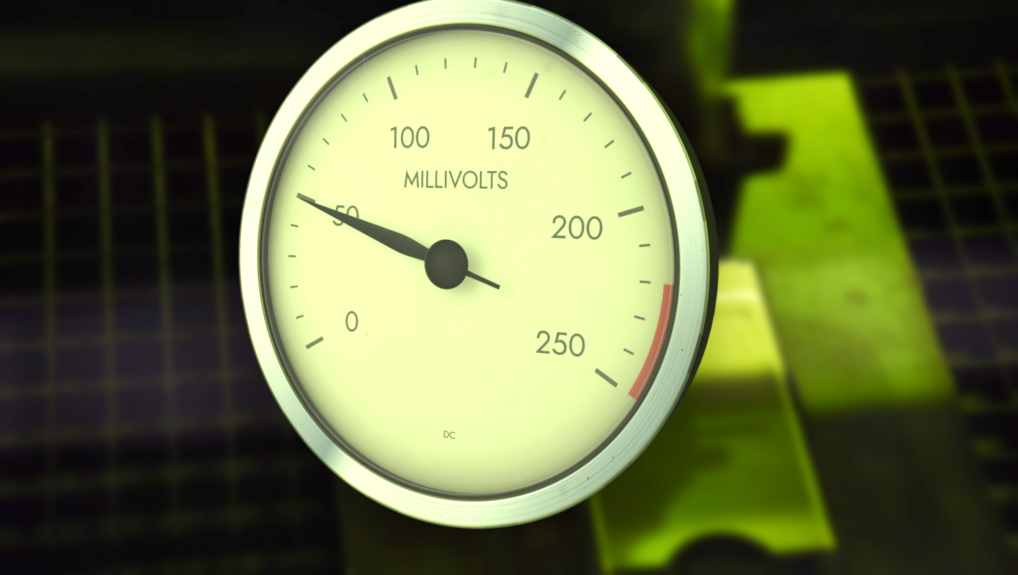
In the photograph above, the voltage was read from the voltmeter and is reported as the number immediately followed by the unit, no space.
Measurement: 50mV
